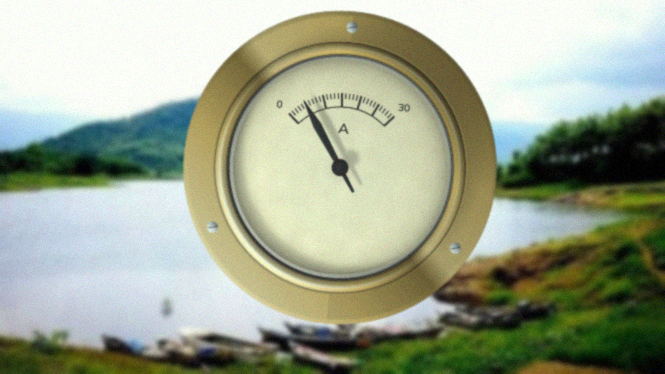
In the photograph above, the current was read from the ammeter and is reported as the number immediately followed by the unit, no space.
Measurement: 5A
